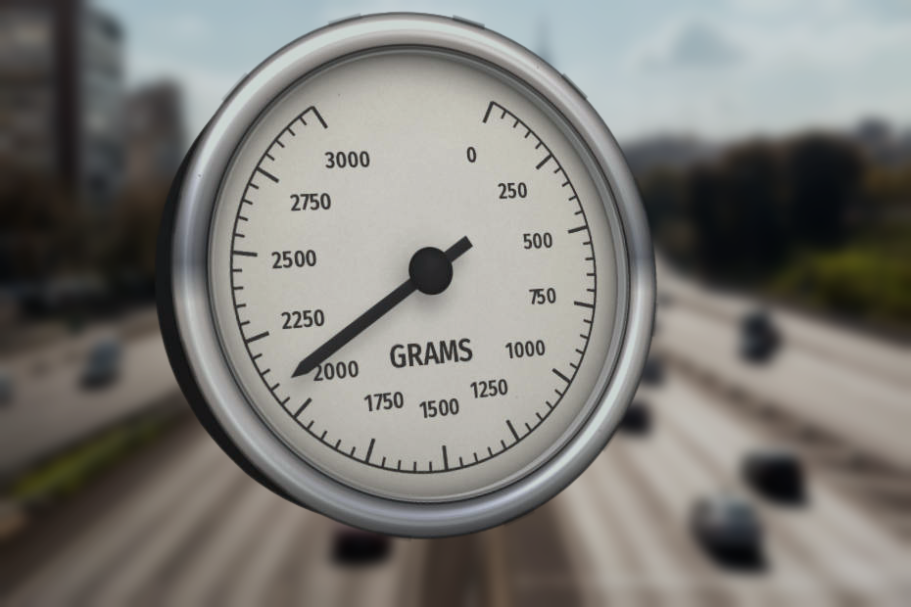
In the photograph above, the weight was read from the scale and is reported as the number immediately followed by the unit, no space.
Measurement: 2100g
